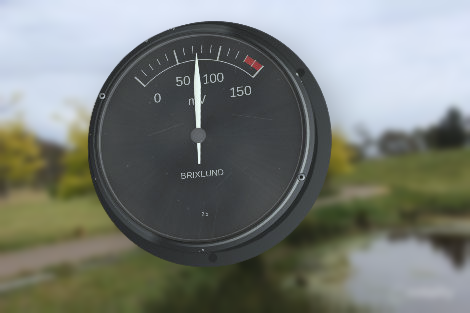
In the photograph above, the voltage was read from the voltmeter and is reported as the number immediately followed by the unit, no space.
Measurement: 75mV
